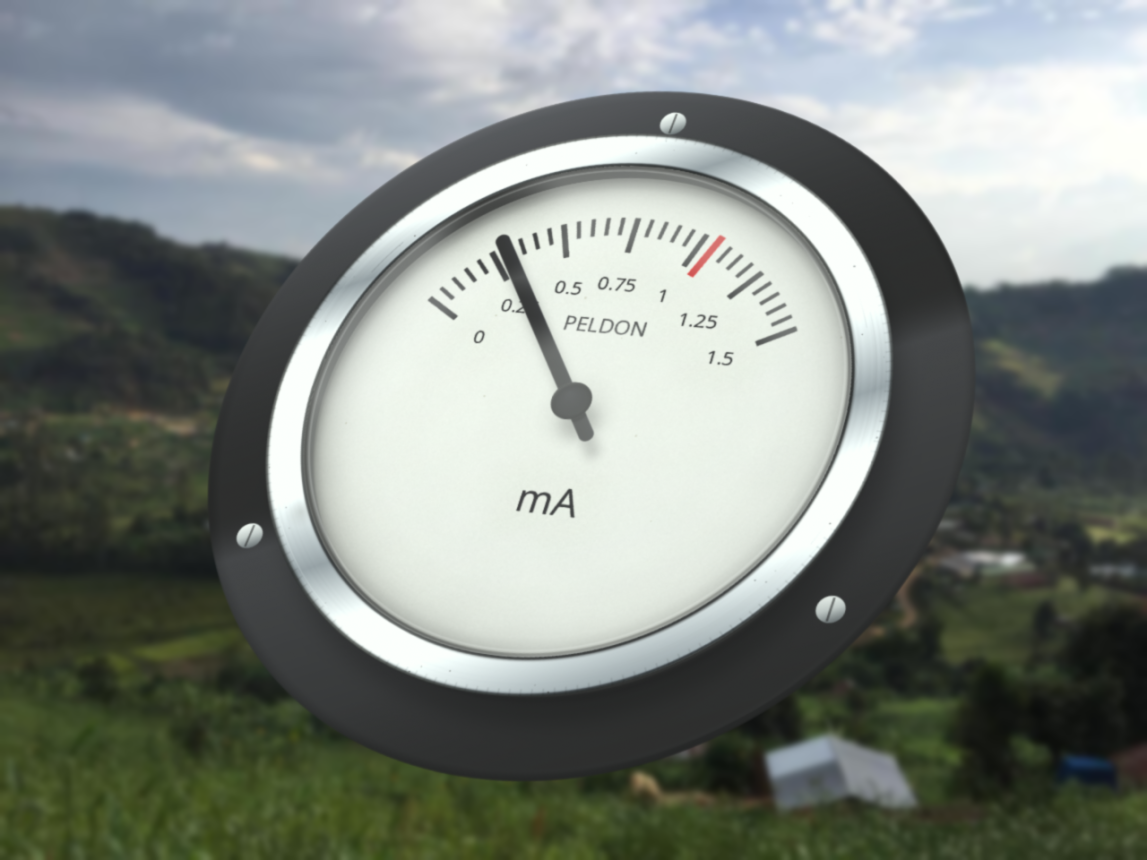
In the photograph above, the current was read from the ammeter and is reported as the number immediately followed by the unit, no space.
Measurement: 0.3mA
